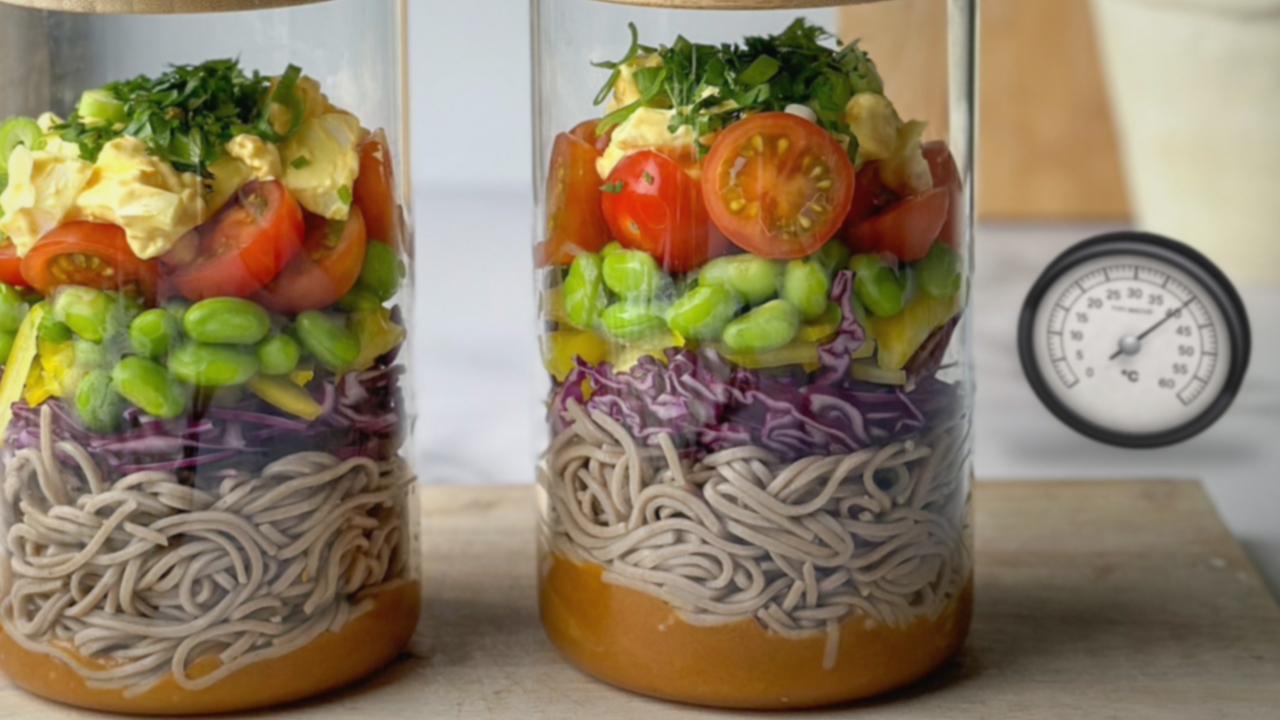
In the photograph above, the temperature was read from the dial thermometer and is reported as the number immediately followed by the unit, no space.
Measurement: 40°C
